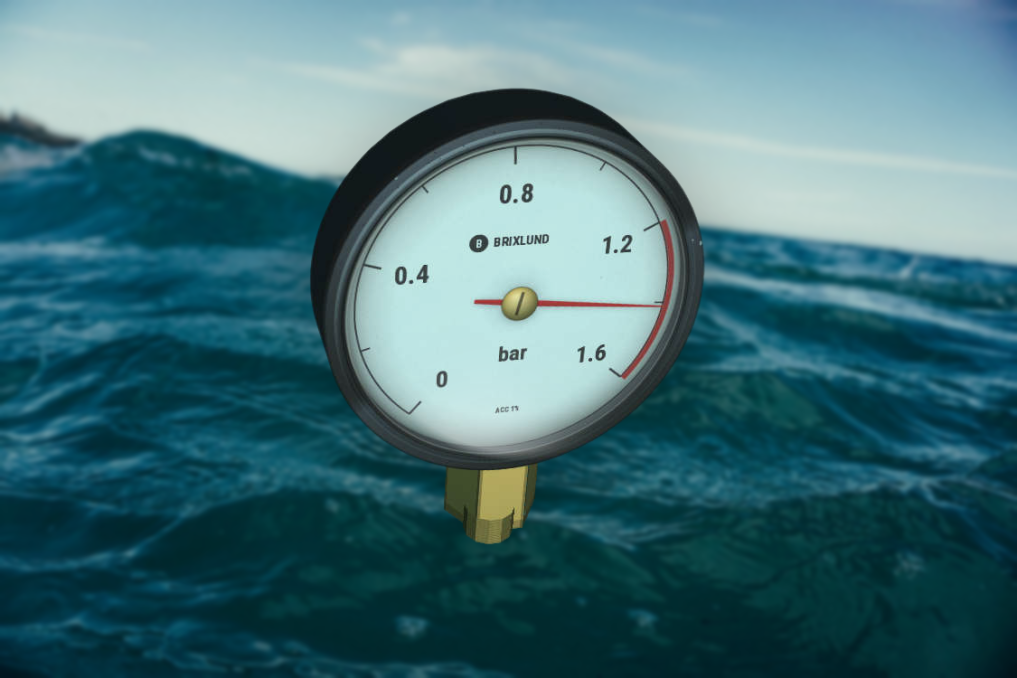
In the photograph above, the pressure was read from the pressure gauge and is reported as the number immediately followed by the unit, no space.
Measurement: 1.4bar
